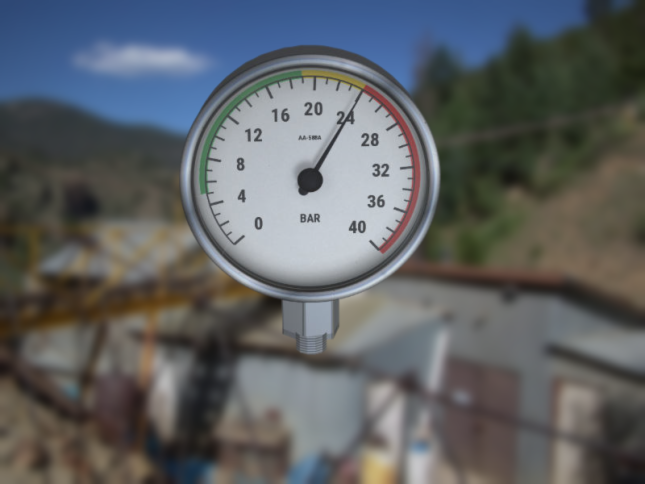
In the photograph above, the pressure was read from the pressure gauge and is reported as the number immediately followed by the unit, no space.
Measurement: 24bar
